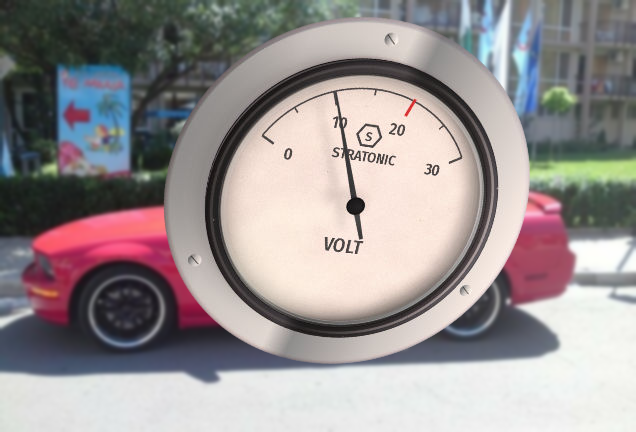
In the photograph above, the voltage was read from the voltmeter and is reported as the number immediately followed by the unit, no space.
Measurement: 10V
